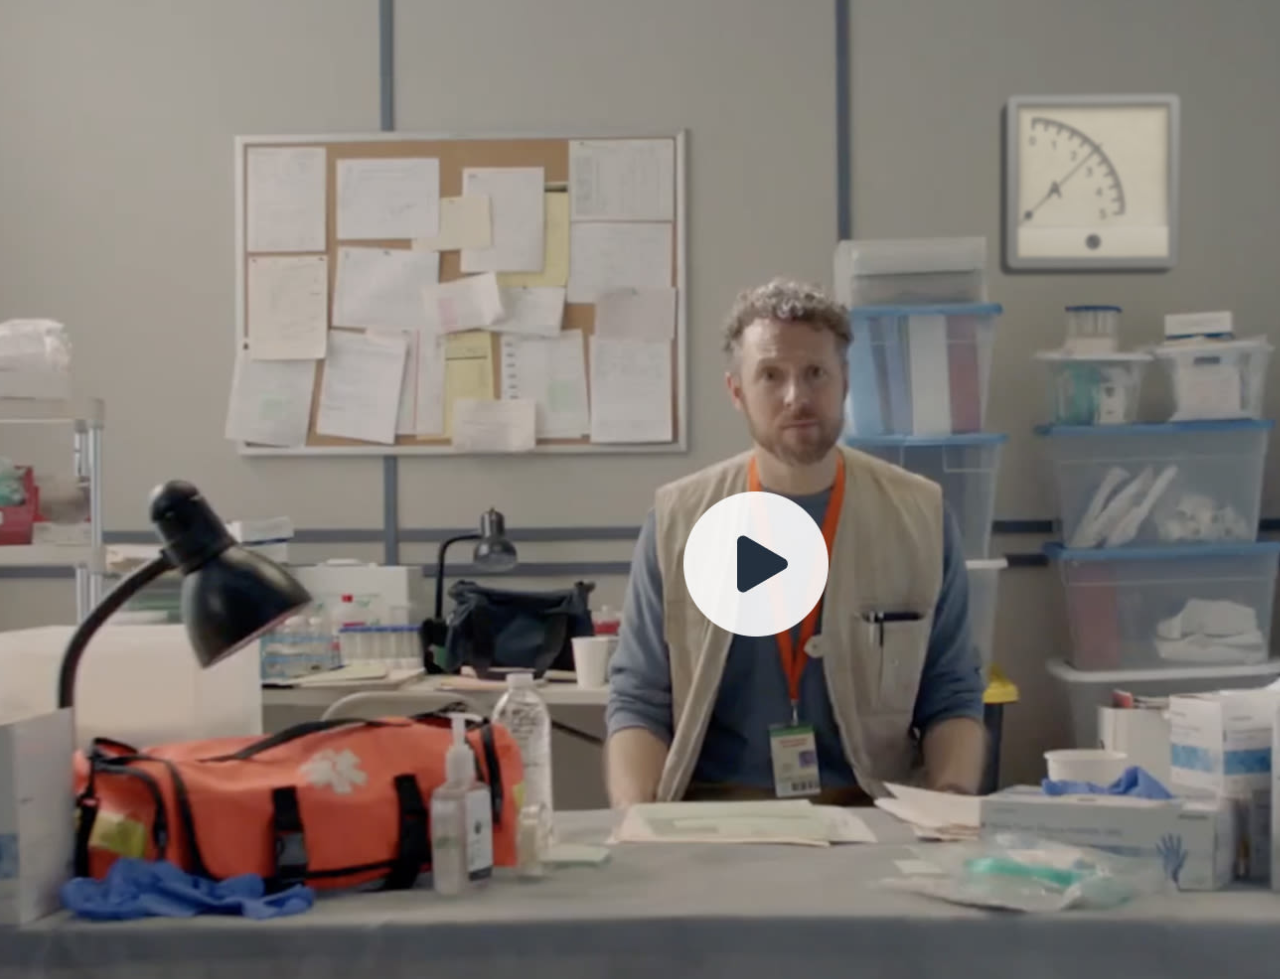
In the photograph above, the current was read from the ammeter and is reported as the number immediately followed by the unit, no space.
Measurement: 2.5A
